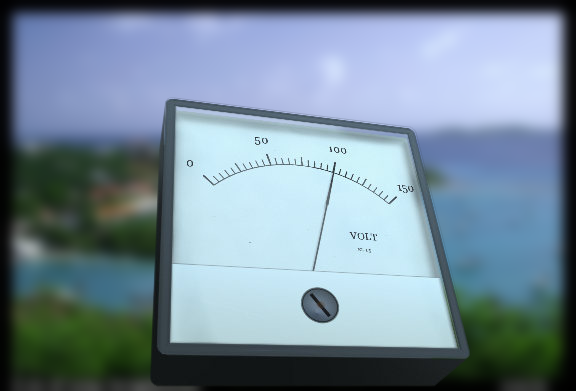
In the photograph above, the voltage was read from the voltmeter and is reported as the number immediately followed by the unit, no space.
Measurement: 100V
